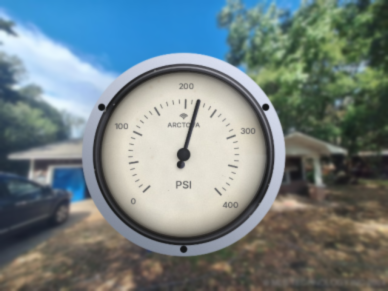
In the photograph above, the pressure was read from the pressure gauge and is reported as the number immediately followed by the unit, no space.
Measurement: 220psi
